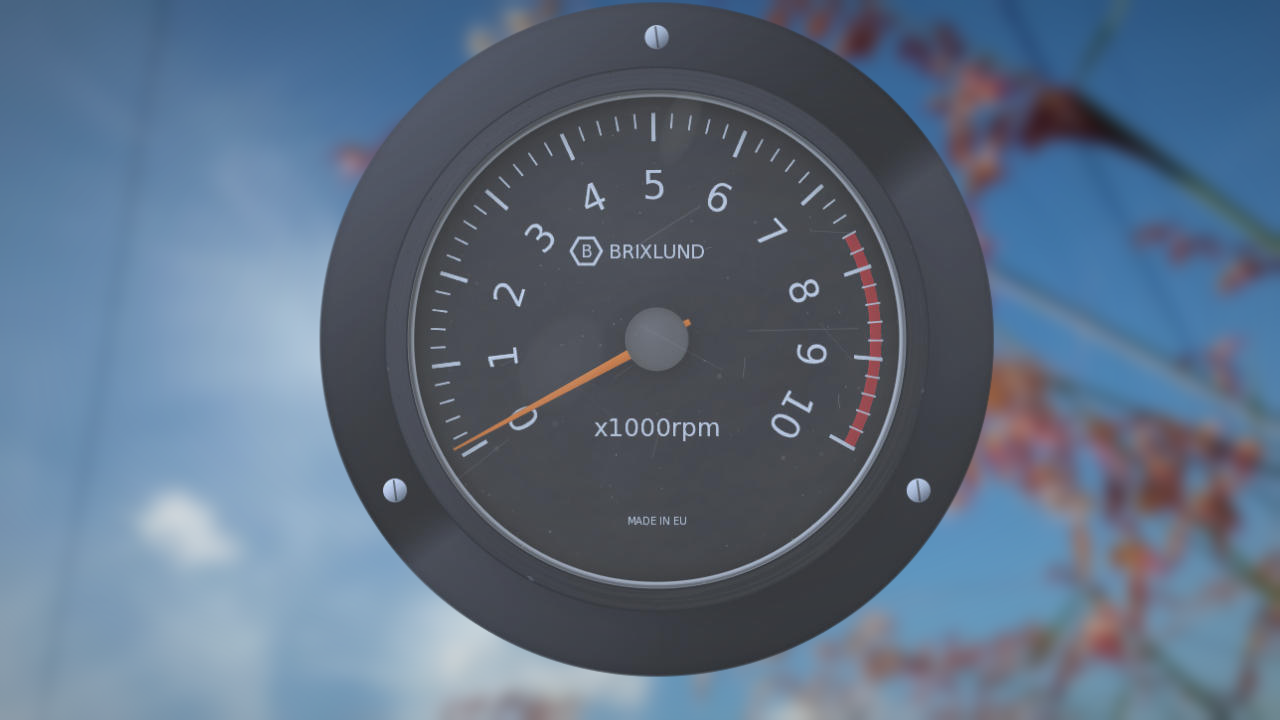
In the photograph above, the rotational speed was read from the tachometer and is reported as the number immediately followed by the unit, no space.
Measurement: 100rpm
